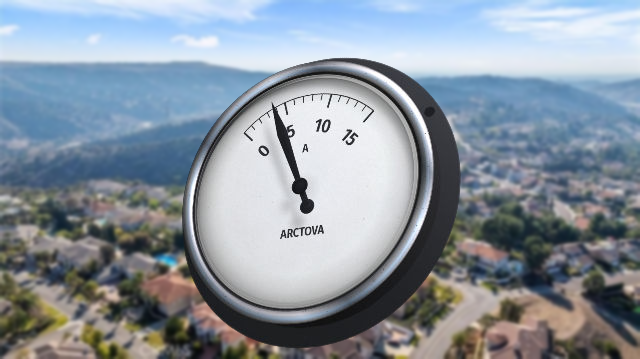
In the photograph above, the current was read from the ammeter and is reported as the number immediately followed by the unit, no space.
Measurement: 4A
